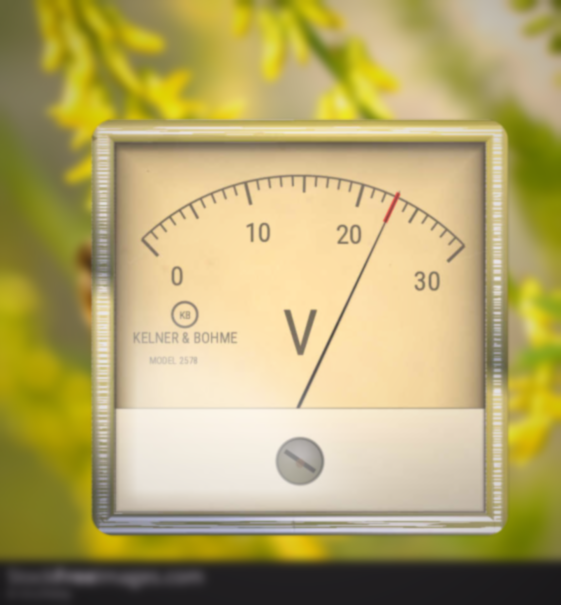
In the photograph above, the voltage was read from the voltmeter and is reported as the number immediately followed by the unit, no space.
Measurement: 23V
